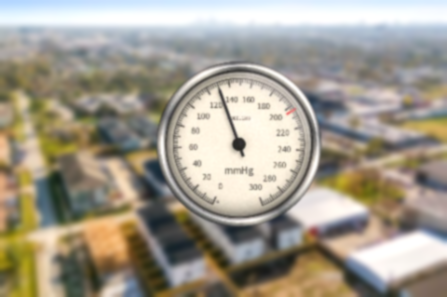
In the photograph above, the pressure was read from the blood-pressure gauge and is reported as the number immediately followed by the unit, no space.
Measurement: 130mmHg
